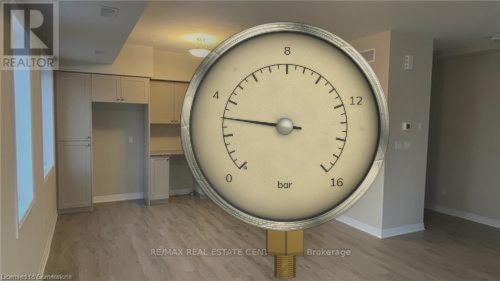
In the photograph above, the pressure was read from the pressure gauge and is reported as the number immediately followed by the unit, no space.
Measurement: 3bar
